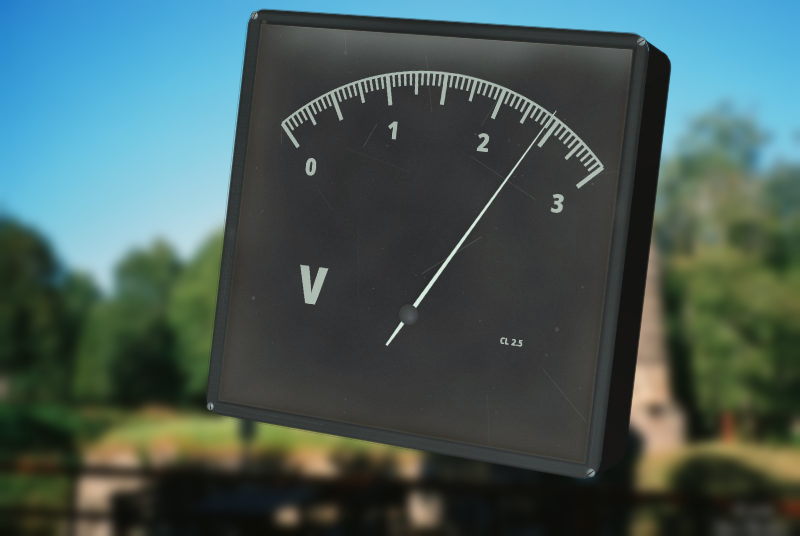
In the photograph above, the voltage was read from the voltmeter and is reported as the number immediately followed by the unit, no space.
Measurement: 2.45V
